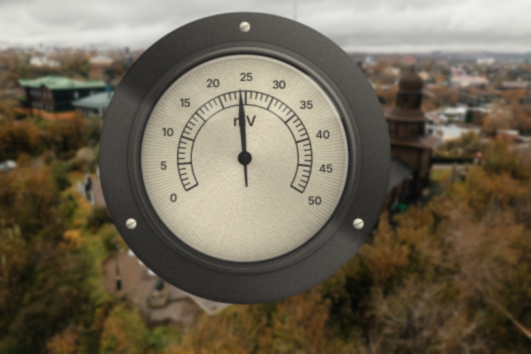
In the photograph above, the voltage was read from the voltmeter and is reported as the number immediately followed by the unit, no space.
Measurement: 24mV
